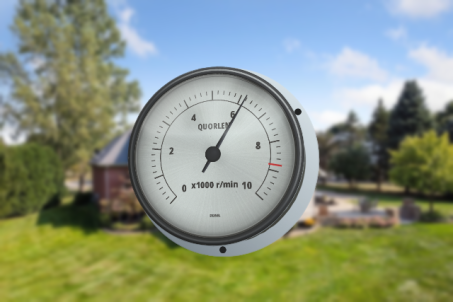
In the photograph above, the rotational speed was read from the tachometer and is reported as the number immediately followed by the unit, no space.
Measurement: 6200rpm
